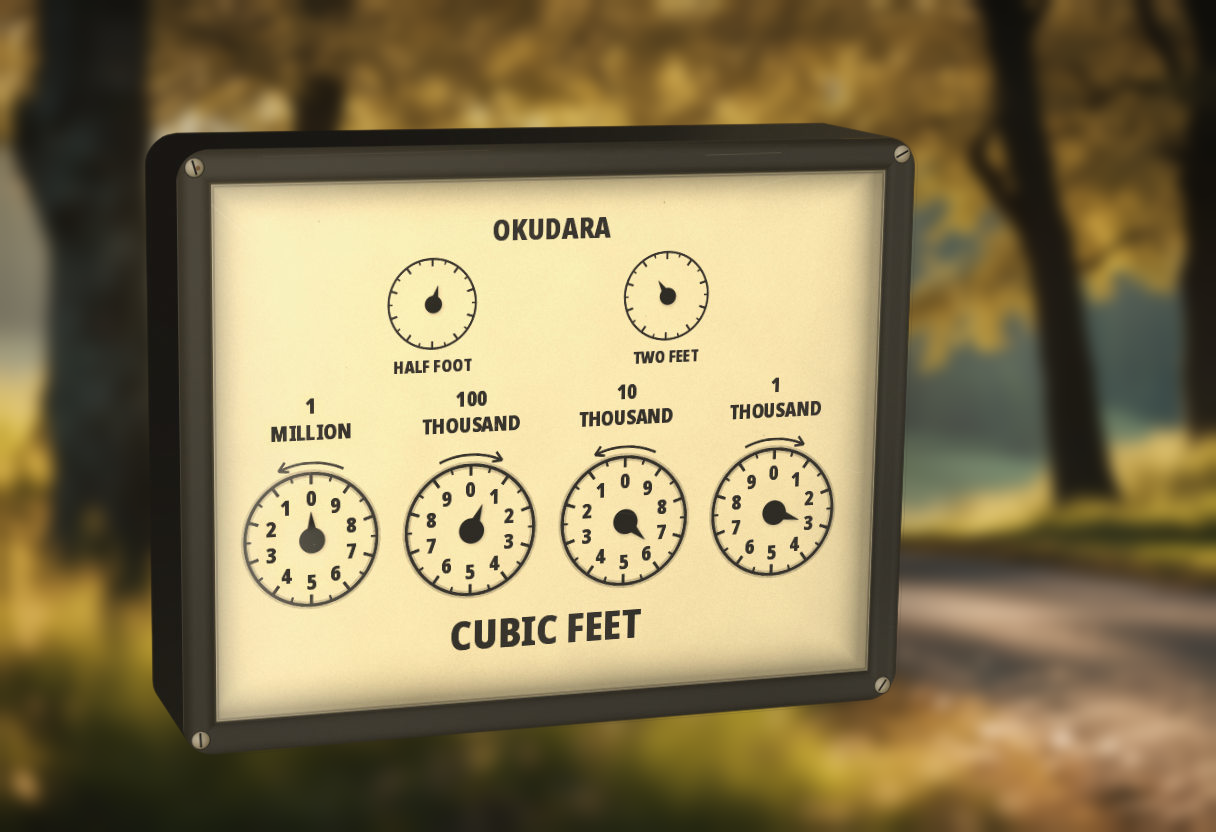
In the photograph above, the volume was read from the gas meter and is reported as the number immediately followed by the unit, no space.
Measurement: 6300ft³
